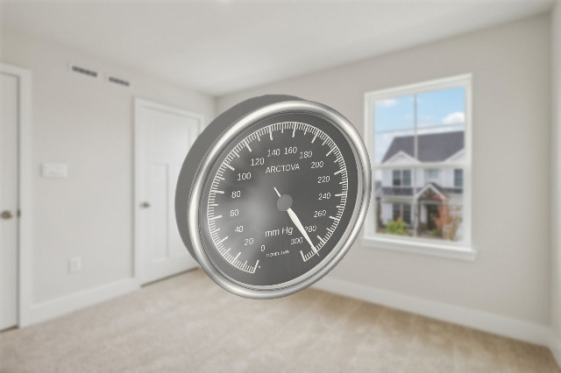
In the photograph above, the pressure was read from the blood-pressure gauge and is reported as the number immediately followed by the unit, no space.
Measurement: 290mmHg
